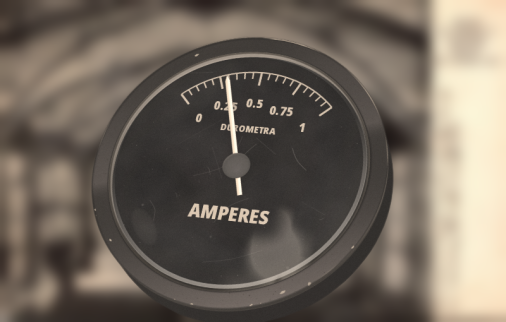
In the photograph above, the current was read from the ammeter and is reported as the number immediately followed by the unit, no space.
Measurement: 0.3A
